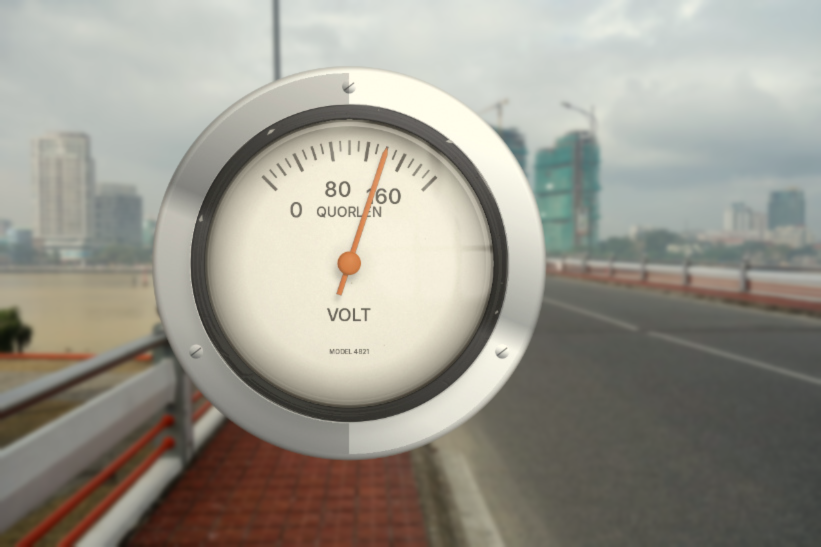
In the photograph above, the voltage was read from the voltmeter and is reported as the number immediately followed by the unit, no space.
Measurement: 140V
